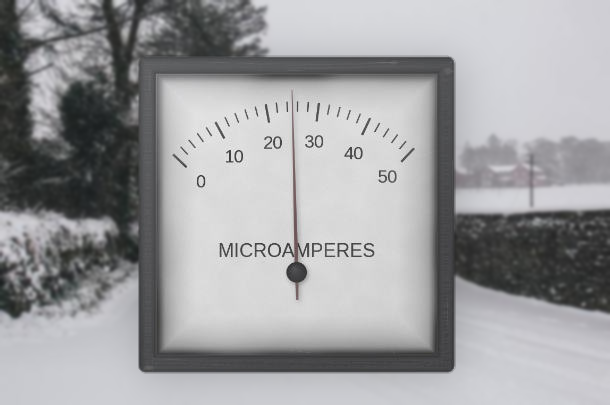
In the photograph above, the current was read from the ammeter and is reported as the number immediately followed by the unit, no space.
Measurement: 25µA
